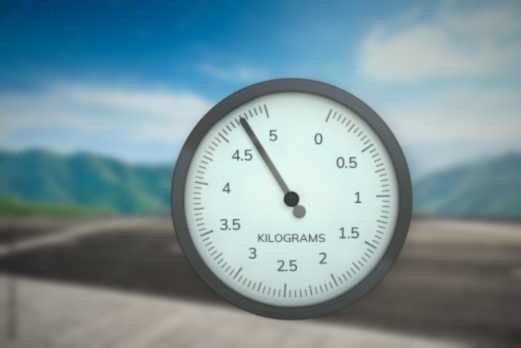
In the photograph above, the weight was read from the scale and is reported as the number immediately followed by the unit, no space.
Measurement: 4.75kg
